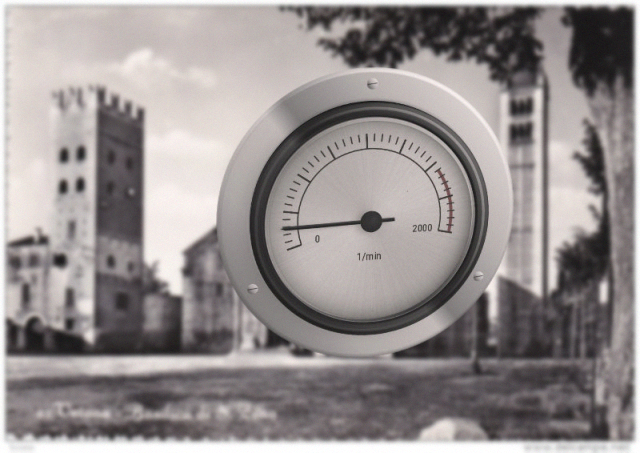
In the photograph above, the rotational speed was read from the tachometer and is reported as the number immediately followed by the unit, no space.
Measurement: 150rpm
